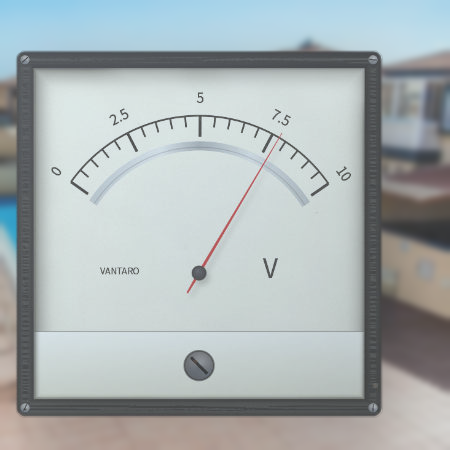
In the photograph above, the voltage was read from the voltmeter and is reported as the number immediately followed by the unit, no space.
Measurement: 7.75V
